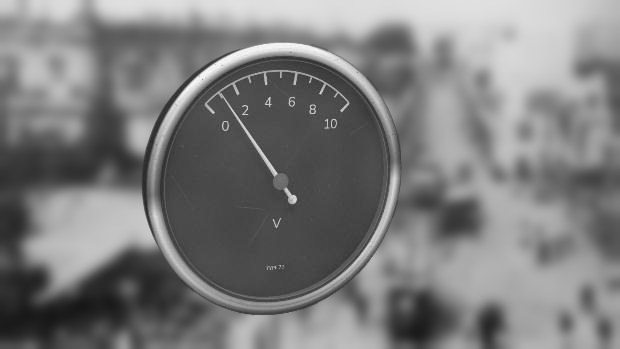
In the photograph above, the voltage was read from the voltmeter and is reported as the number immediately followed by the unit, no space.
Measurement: 1V
